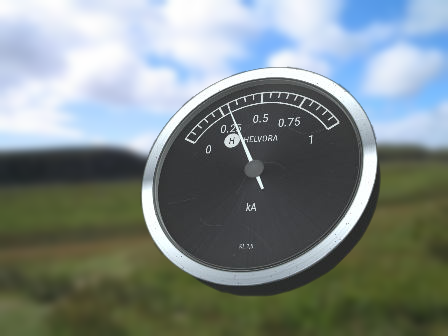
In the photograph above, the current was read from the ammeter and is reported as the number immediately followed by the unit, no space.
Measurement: 0.3kA
